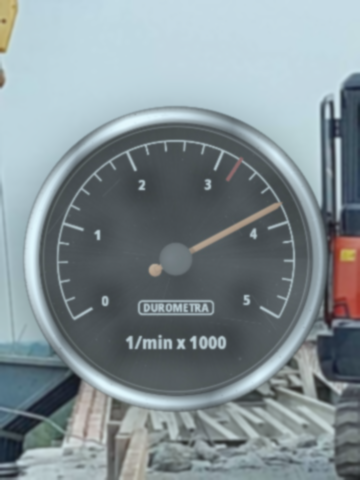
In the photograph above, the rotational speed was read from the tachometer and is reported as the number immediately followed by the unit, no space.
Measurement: 3800rpm
